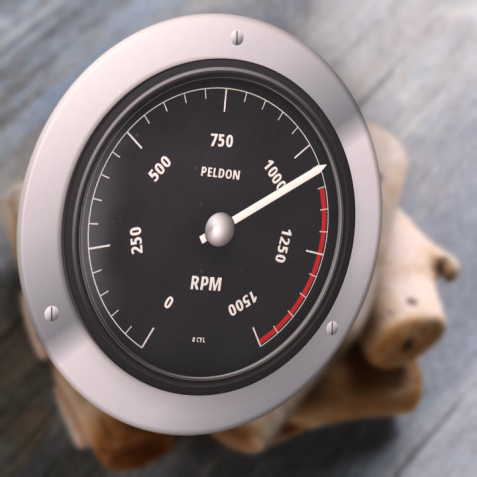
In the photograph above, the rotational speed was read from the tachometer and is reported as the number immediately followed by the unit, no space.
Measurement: 1050rpm
